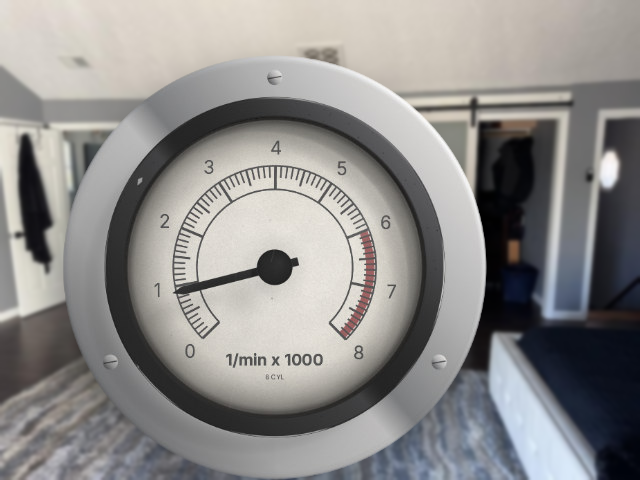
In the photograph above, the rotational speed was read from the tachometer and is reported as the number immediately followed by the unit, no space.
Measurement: 900rpm
